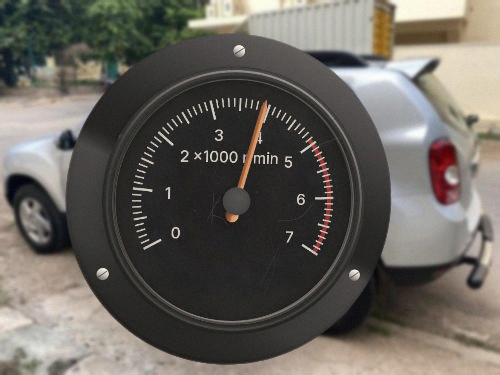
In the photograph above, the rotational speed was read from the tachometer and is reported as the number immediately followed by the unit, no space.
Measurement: 3900rpm
